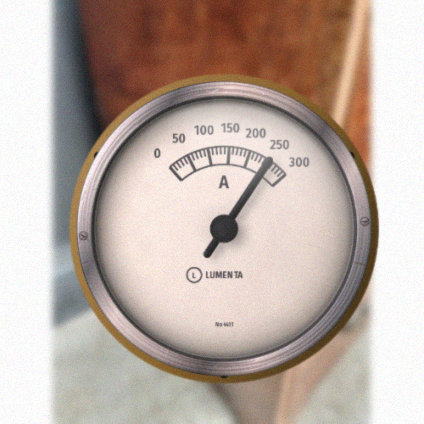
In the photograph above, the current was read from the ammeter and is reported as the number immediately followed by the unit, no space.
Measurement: 250A
